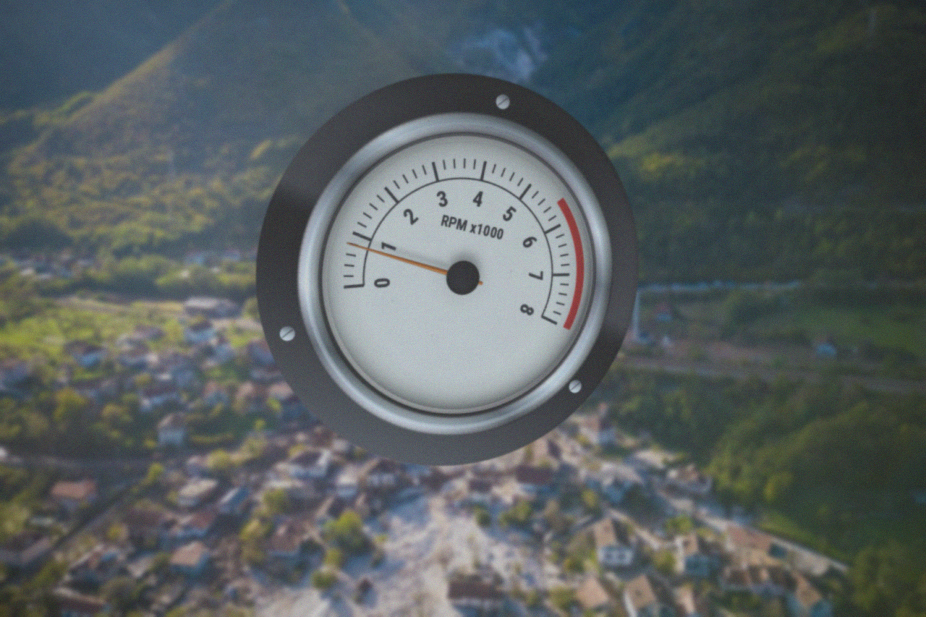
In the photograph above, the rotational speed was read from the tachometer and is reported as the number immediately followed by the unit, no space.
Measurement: 800rpm
